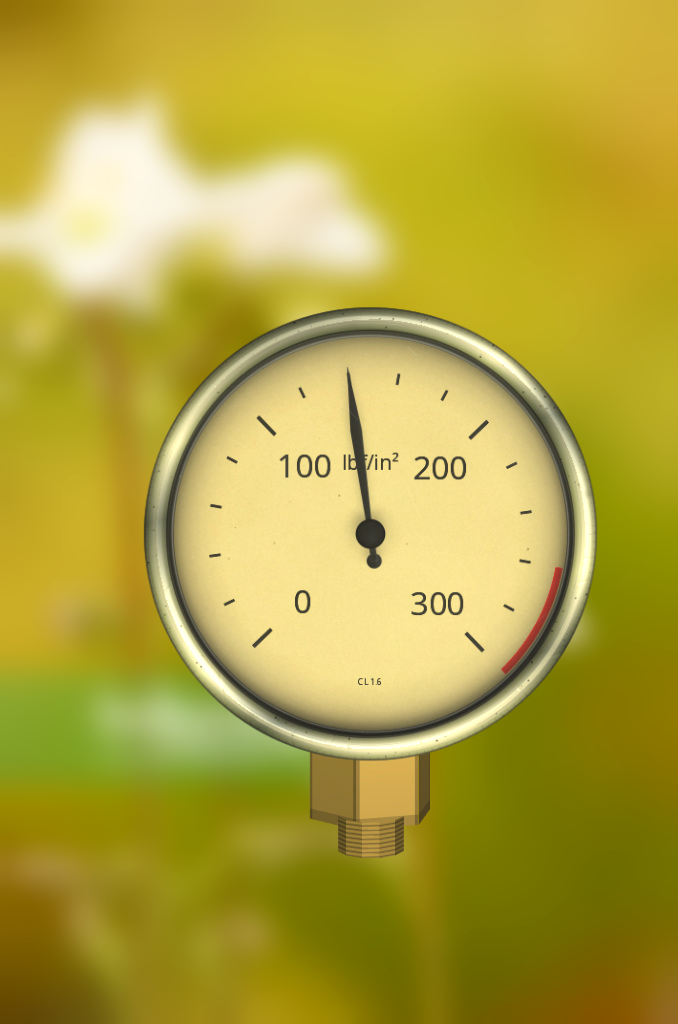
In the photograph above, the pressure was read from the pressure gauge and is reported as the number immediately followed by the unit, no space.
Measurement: 140psi
